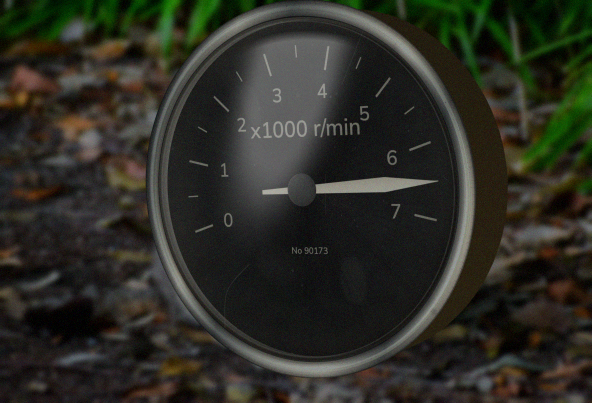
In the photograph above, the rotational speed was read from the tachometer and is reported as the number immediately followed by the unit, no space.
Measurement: 6500rpm
